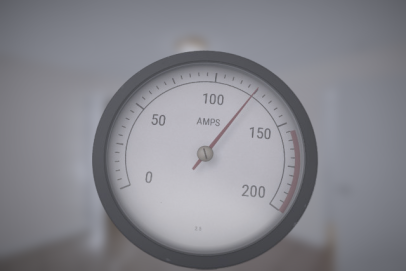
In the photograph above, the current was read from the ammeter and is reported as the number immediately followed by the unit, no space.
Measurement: 125A
